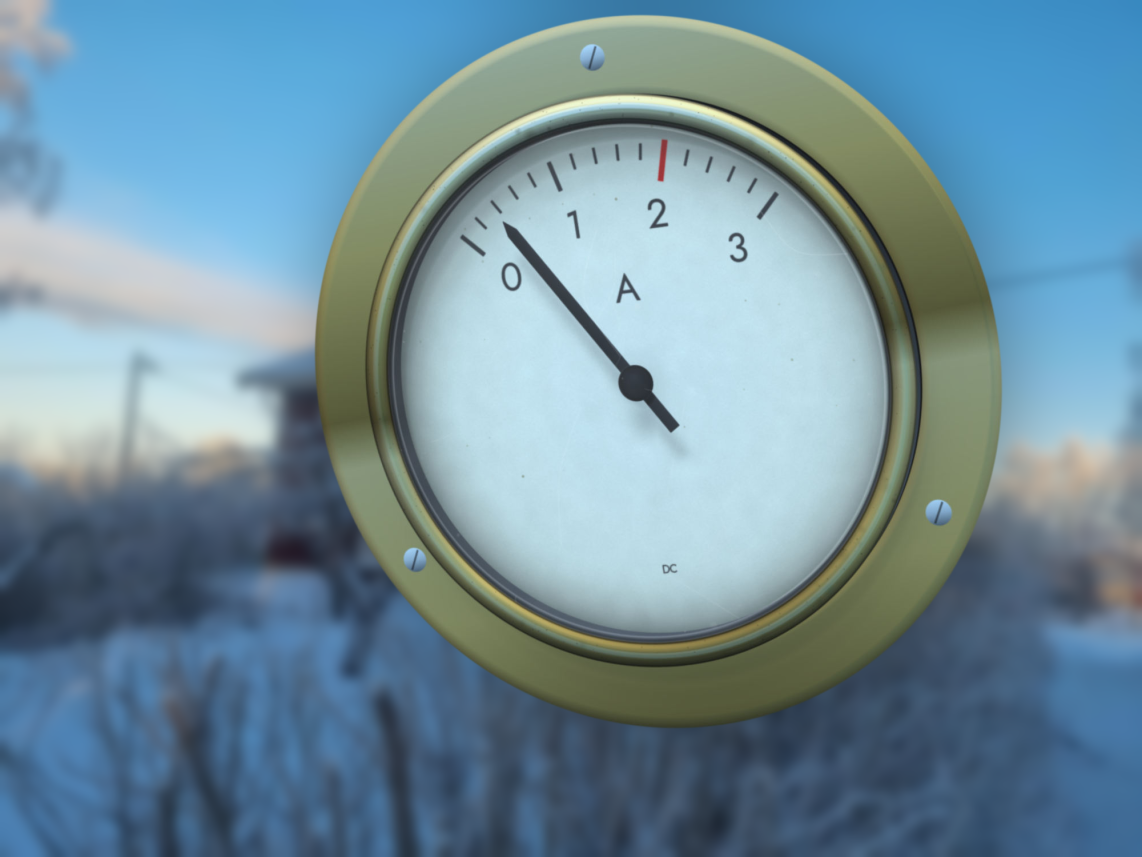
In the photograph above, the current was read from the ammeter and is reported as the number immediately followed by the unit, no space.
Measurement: 0.4A
